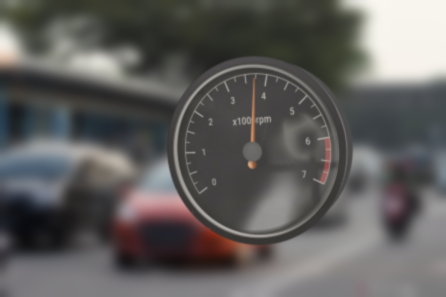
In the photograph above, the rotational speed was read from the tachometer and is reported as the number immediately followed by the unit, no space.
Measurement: 3750rpm
